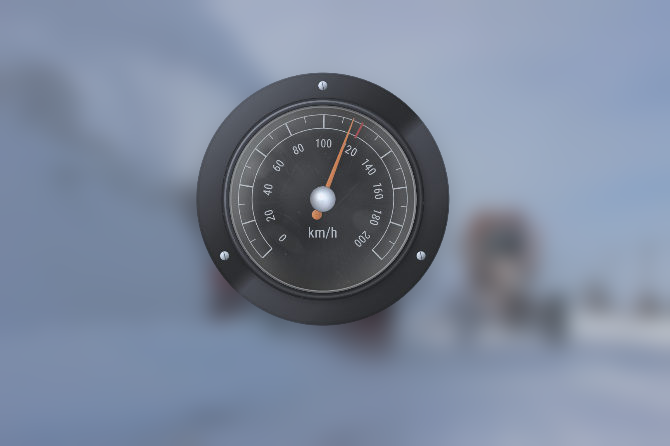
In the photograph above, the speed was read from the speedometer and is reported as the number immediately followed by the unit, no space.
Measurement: 115km/h
